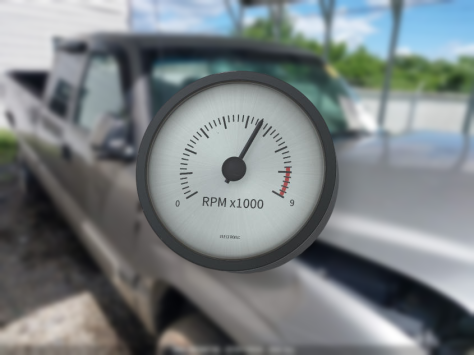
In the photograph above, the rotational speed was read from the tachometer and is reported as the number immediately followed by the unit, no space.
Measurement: 5600rpm
